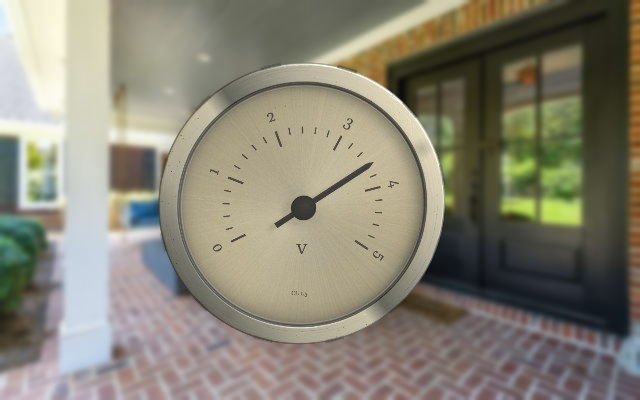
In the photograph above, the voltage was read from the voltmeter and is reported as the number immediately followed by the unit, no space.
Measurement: 3.6V
